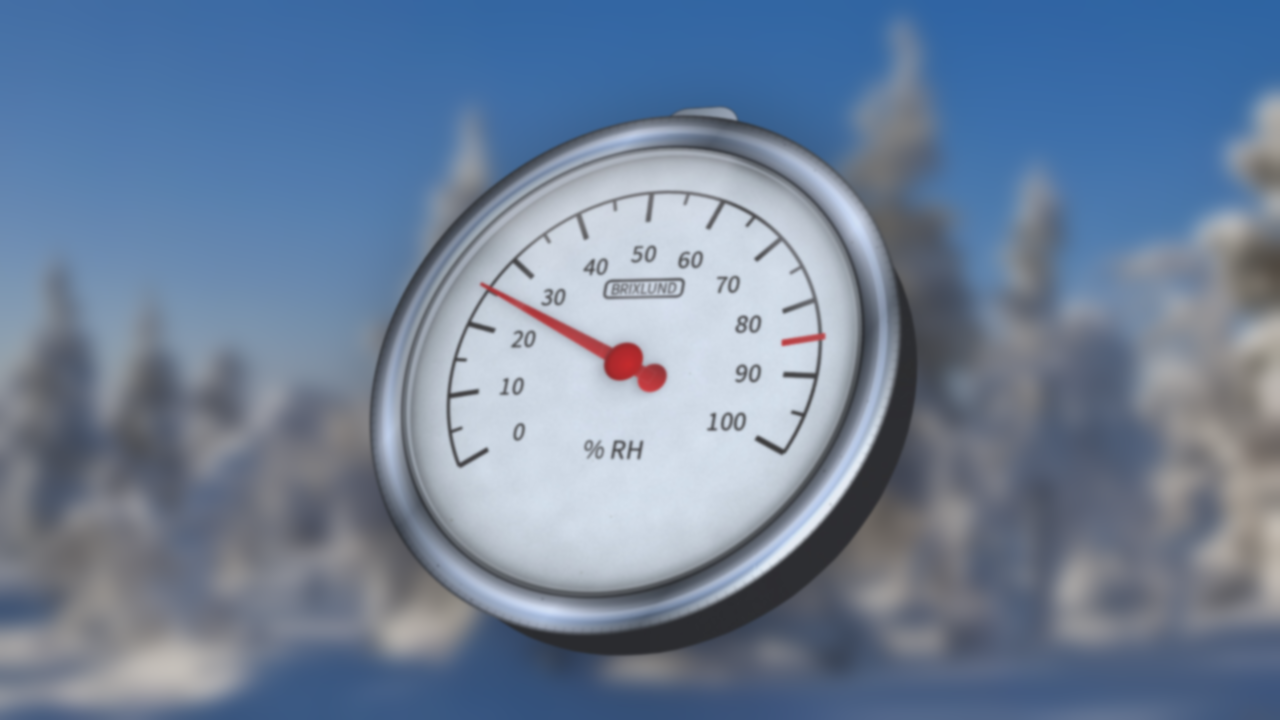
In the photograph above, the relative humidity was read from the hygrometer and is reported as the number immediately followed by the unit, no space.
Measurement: 25%
